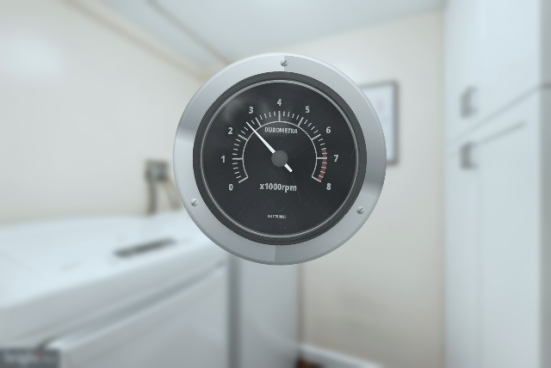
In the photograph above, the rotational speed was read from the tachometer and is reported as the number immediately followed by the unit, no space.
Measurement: 2600rpm
